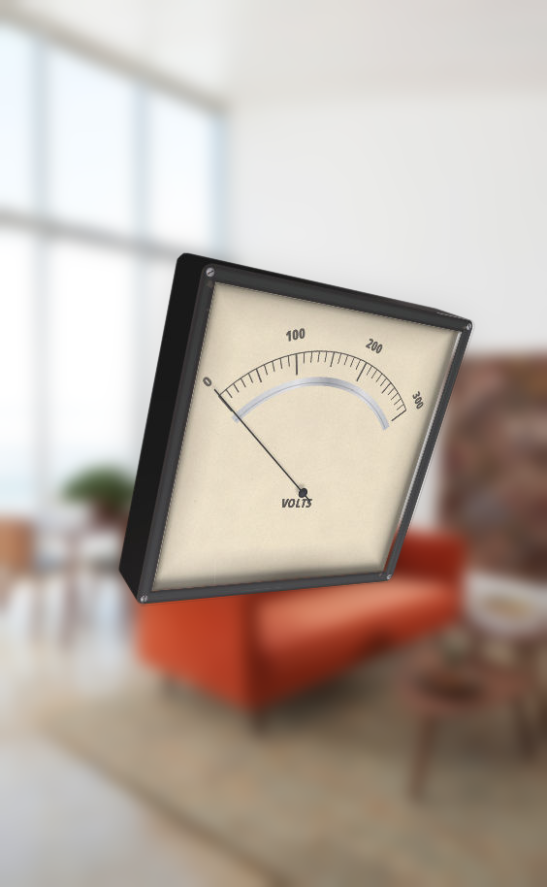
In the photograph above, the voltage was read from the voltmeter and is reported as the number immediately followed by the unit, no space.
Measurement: 0V
